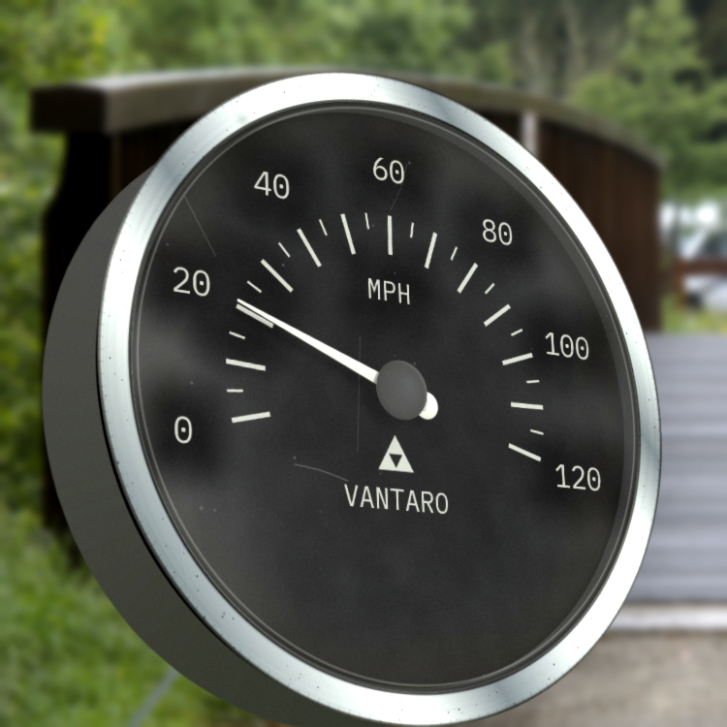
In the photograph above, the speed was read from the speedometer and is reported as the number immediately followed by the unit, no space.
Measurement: 20mph
